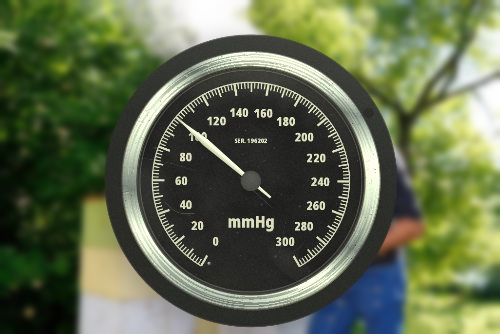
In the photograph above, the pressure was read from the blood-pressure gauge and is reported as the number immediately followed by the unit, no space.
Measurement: 100mmHg
